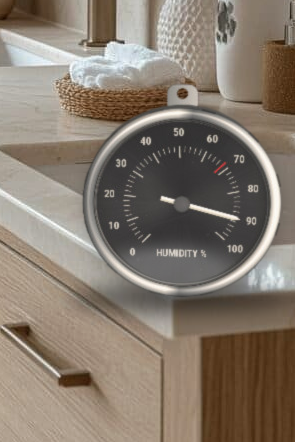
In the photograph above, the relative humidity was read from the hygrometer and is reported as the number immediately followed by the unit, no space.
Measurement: 90%
